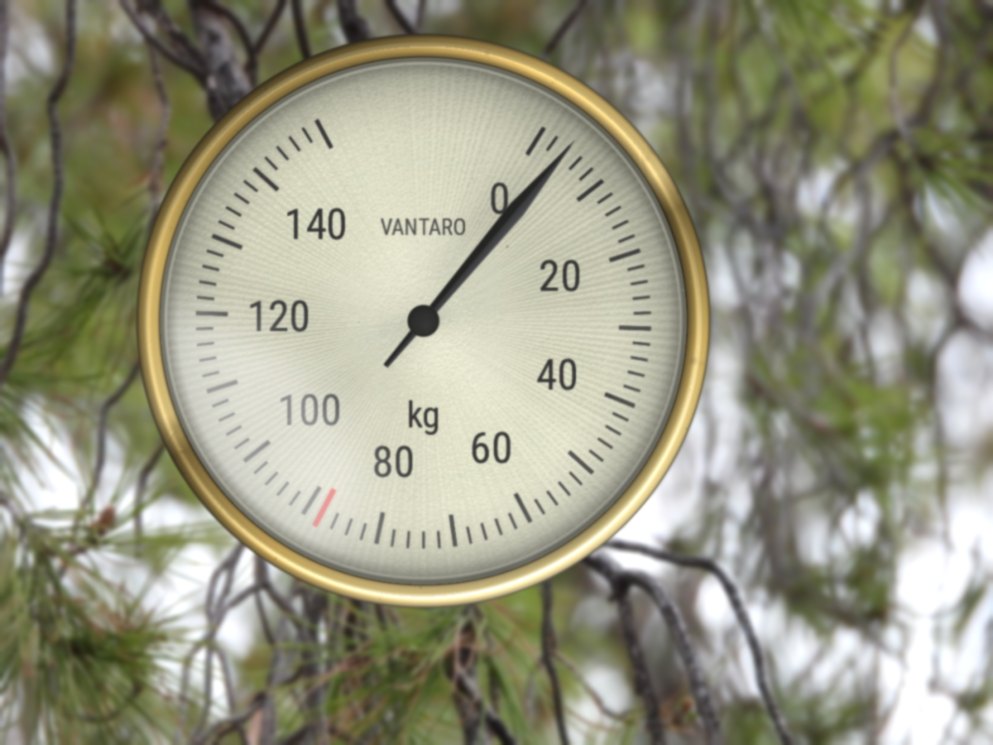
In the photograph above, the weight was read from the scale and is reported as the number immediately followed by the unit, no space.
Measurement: 4kg
